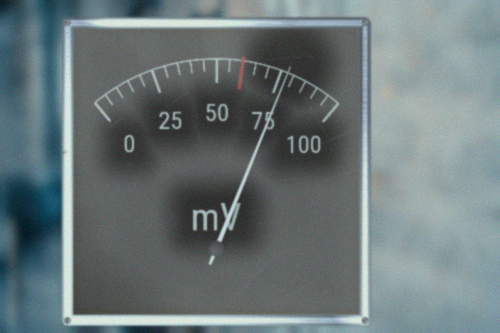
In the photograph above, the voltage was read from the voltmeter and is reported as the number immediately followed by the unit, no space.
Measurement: 77.5mV
